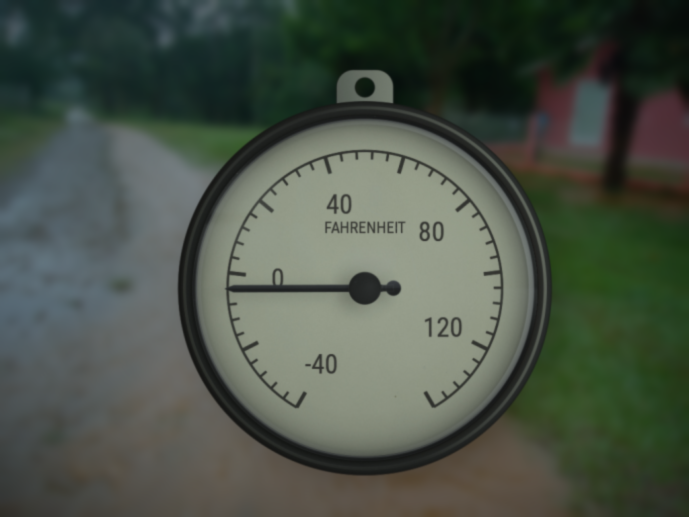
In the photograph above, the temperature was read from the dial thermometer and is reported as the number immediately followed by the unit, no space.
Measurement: -4°F
